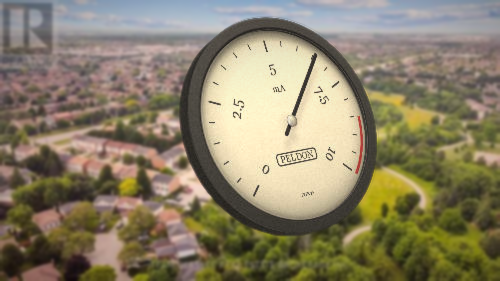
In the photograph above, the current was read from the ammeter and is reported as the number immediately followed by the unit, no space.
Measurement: 6.5mA
